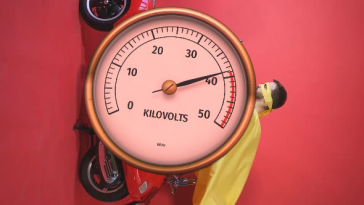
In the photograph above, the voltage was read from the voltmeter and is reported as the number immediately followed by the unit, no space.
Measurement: 39kV
